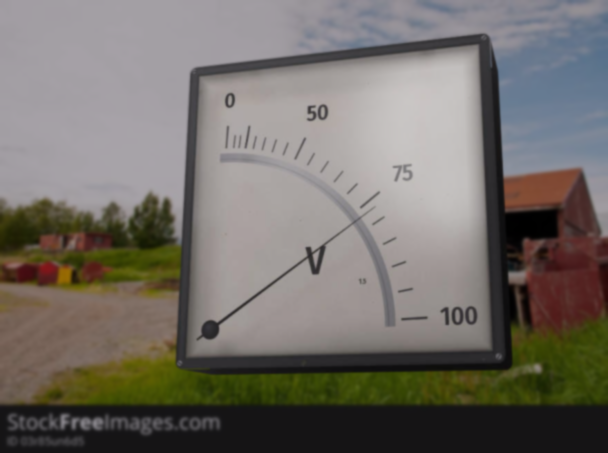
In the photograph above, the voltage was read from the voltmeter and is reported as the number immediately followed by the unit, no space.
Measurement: 77.5V
